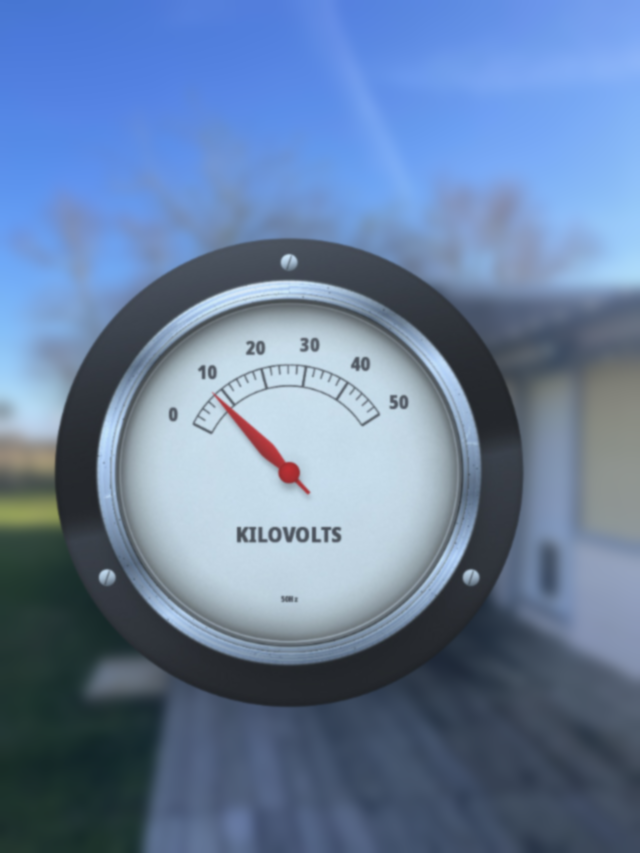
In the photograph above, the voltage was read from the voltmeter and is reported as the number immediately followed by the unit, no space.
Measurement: 8kV
